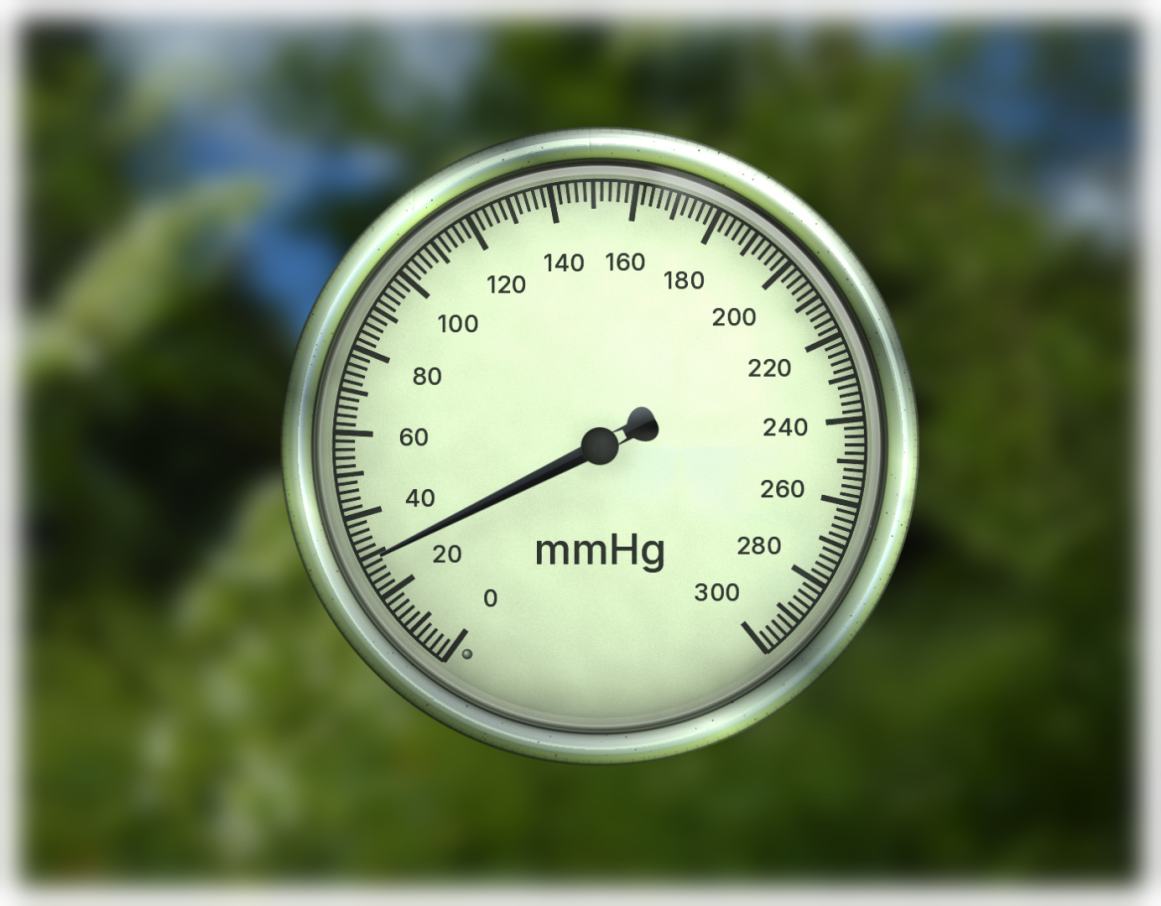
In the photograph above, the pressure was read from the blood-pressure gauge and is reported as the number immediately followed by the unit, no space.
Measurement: 29mmHg
